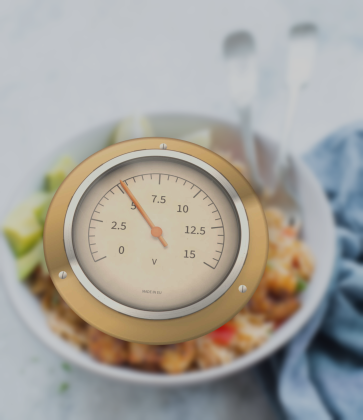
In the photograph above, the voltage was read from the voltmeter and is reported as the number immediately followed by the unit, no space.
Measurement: 5.25V
